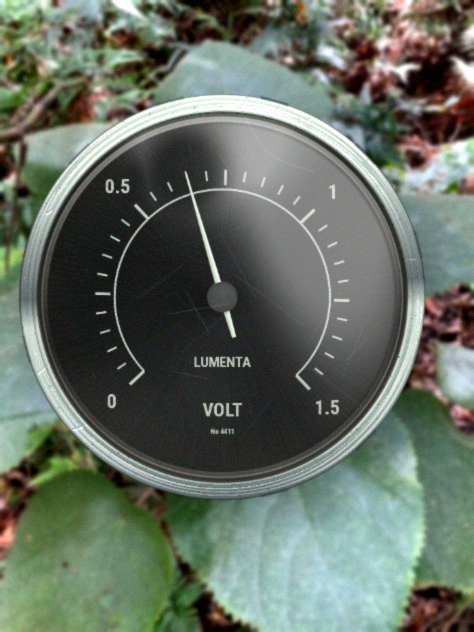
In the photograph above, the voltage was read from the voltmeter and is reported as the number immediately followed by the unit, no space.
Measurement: 0.65V
